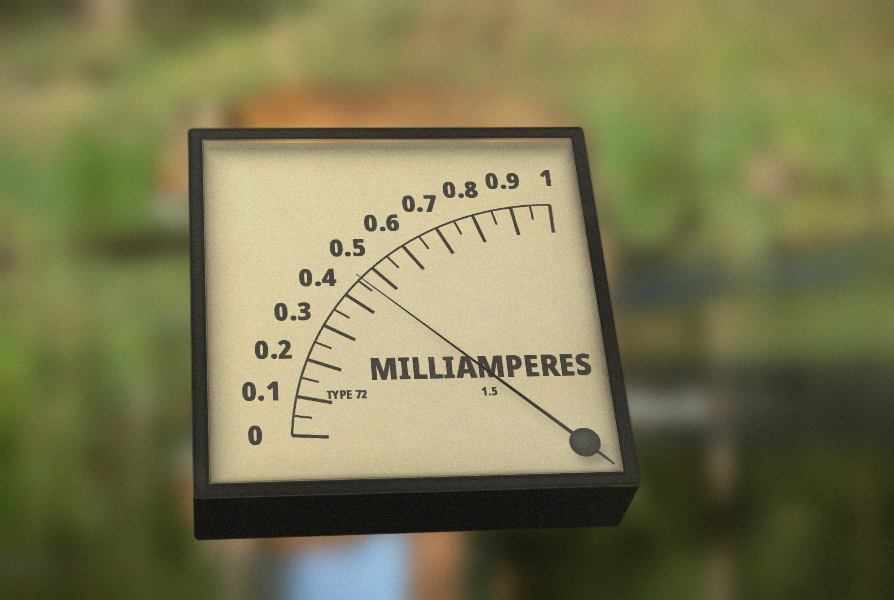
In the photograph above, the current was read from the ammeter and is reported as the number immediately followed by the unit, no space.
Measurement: 0.45mA
